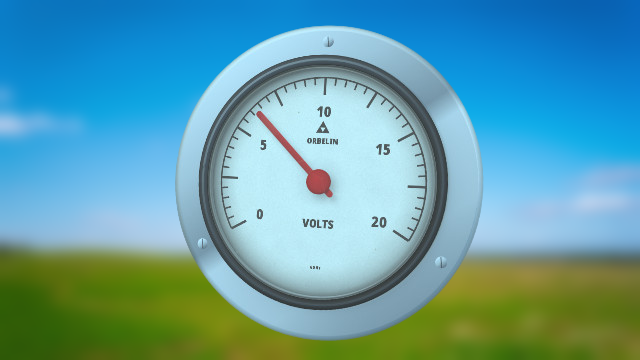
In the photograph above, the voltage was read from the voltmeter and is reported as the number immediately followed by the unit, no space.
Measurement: 6.25V
